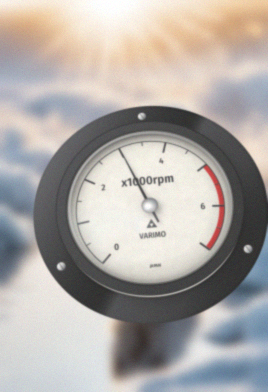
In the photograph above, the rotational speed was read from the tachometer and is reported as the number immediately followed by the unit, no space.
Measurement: 3000rpm
